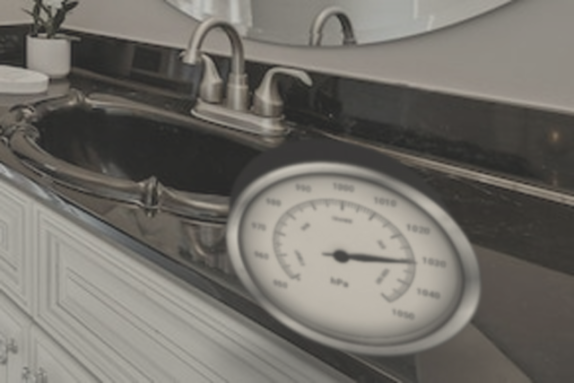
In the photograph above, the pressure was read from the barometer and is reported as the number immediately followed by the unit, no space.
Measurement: 1030hPa
